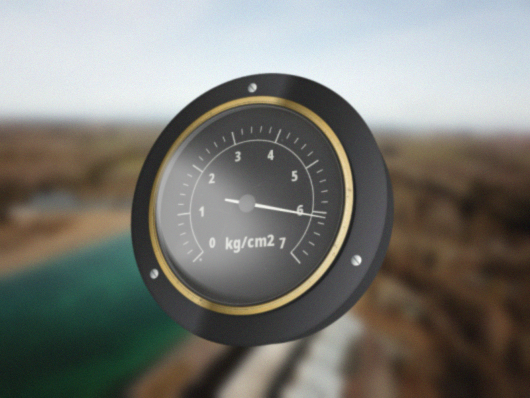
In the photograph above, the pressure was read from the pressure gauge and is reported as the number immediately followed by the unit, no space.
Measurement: 6.1kg/cm²
